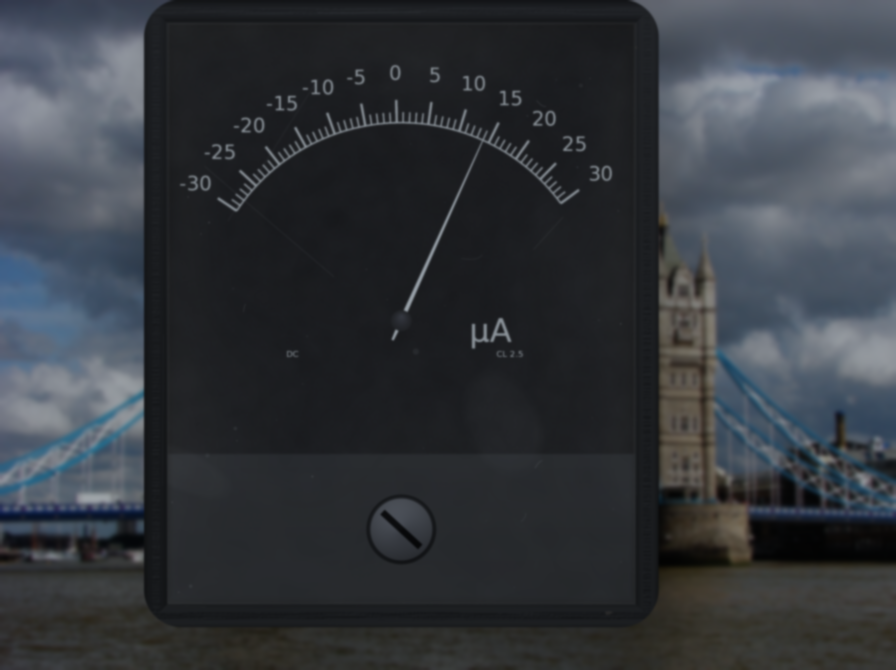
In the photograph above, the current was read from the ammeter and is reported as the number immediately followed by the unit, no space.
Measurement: 14µA
